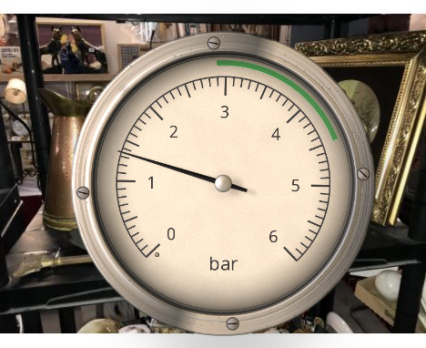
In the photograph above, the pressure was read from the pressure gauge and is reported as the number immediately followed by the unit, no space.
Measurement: 1.35bar
